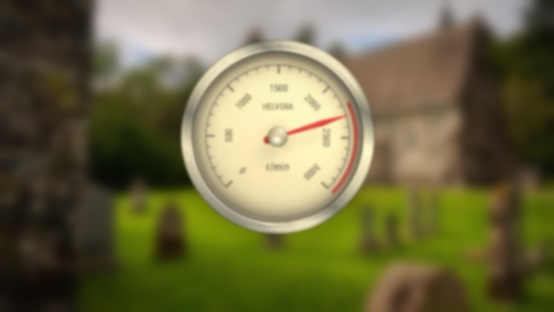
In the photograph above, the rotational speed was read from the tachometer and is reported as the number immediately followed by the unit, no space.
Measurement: 2300rpm
